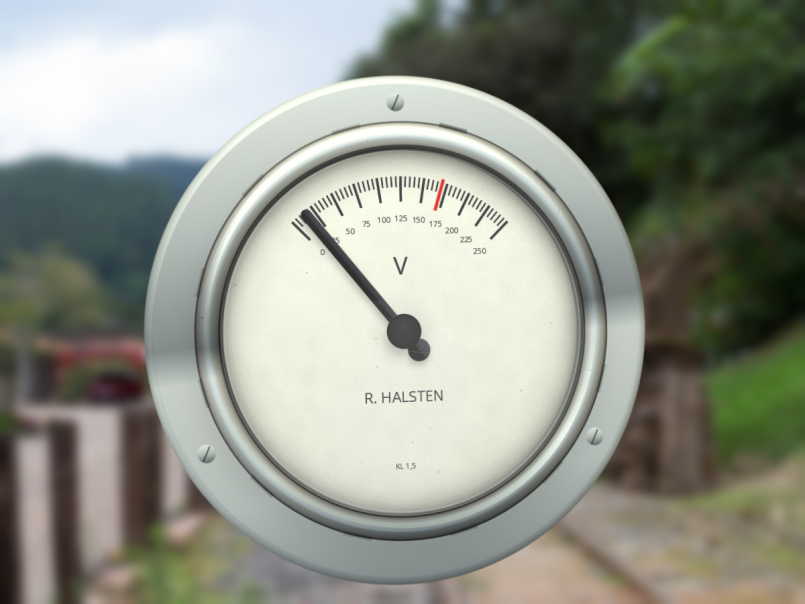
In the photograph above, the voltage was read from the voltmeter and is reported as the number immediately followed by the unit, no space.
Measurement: 15V
